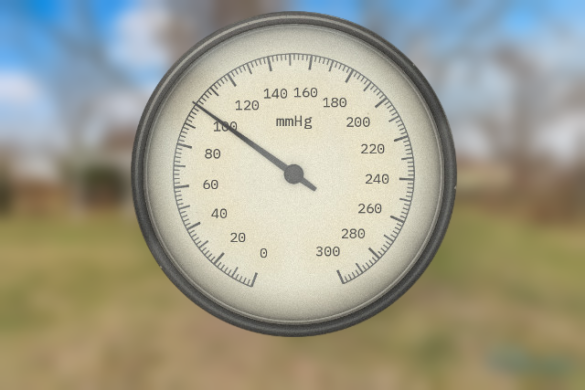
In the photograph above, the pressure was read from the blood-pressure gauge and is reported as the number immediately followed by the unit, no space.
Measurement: 100mmHg
